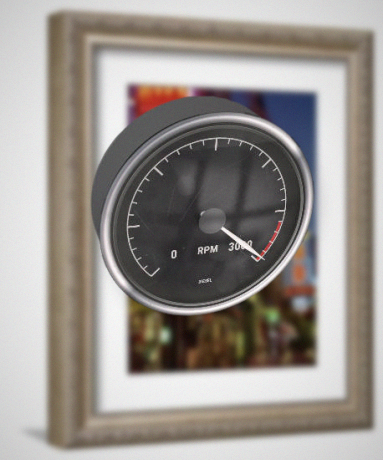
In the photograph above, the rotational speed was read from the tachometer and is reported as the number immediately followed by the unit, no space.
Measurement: 2950rpm
